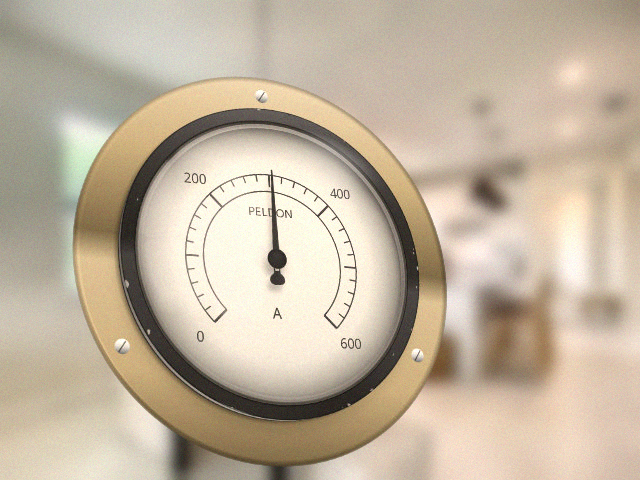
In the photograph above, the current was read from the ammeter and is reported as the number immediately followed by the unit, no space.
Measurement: 300A
